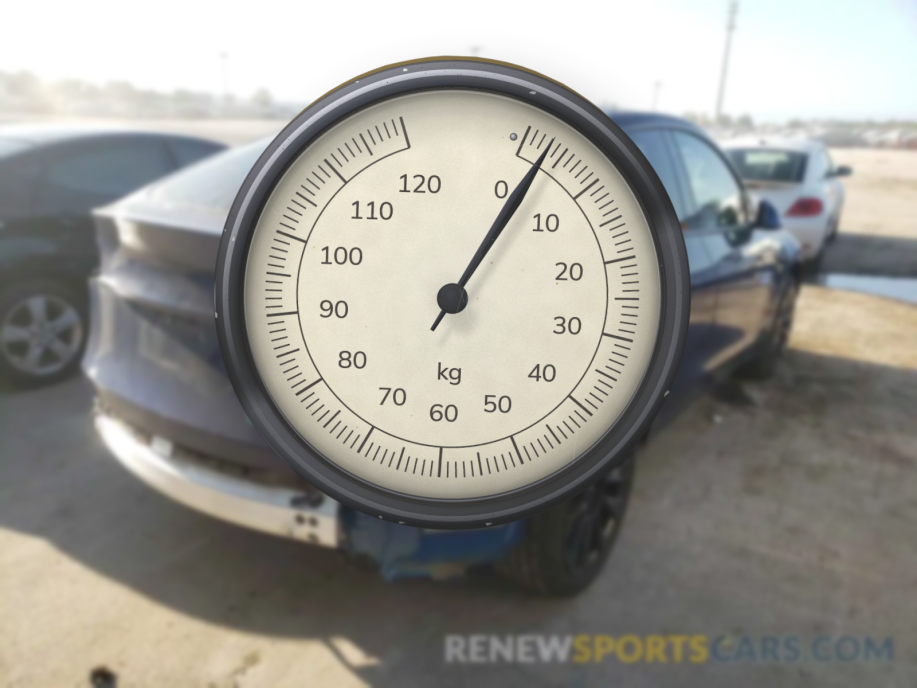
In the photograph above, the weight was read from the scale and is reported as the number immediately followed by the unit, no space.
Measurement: 3kg
